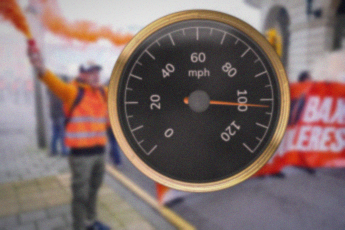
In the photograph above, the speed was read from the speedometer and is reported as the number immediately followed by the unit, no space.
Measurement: 102.5mph
